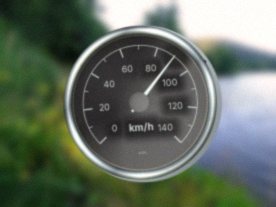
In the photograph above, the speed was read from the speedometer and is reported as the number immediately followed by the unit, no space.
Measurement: 90km/h
